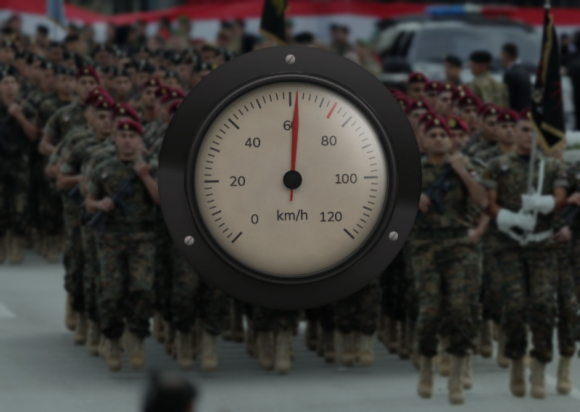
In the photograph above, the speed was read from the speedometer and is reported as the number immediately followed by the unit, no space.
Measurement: 62km/h
